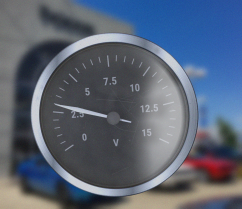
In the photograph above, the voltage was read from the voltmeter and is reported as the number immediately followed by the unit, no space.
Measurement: 3V
